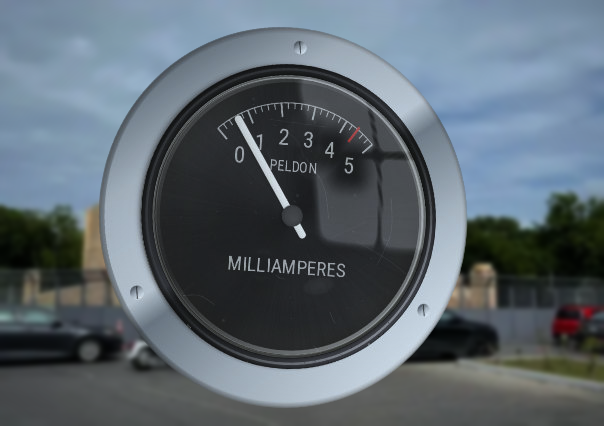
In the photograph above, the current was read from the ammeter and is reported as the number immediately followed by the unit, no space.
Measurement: 0.6mA
